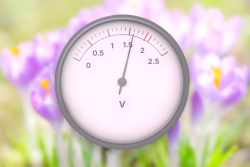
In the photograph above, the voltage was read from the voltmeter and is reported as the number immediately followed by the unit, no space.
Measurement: 1.6V
